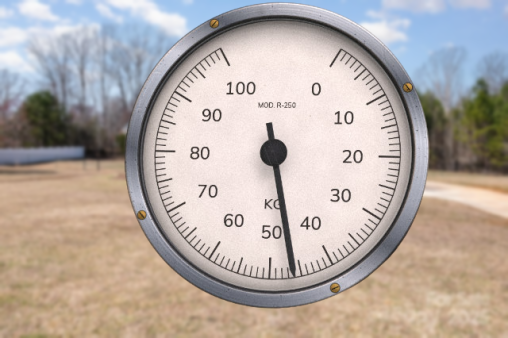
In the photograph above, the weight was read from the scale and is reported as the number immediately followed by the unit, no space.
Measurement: 46kg
